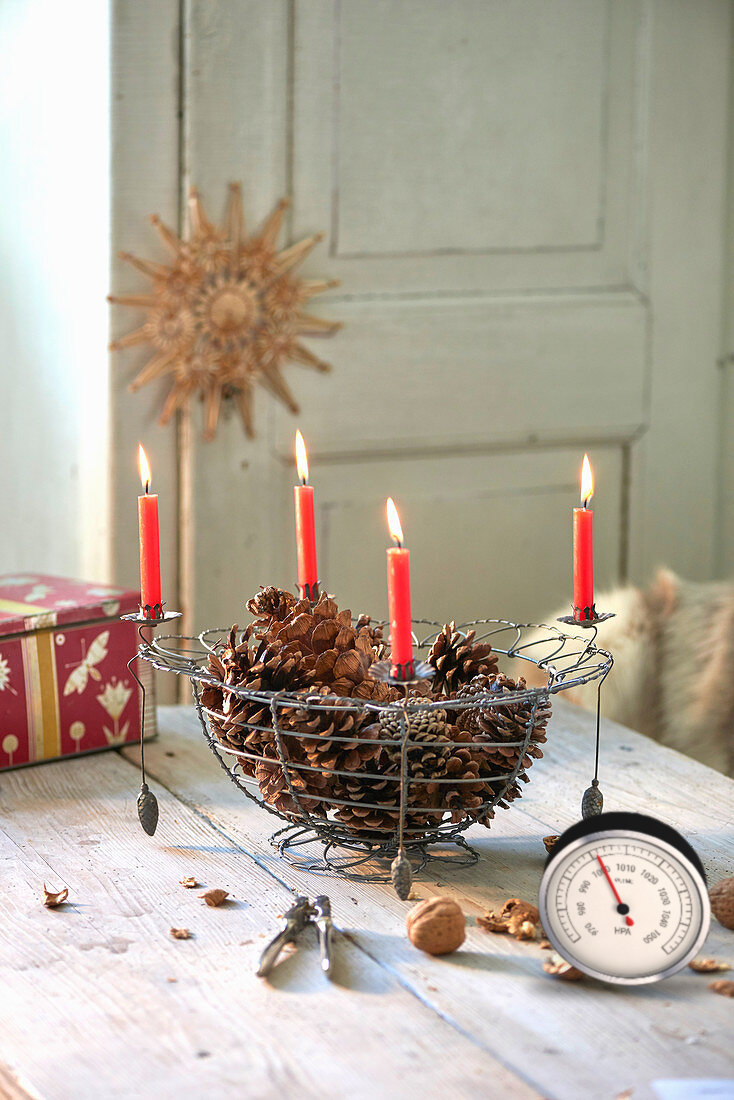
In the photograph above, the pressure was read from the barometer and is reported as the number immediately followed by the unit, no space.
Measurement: 1002hPa
